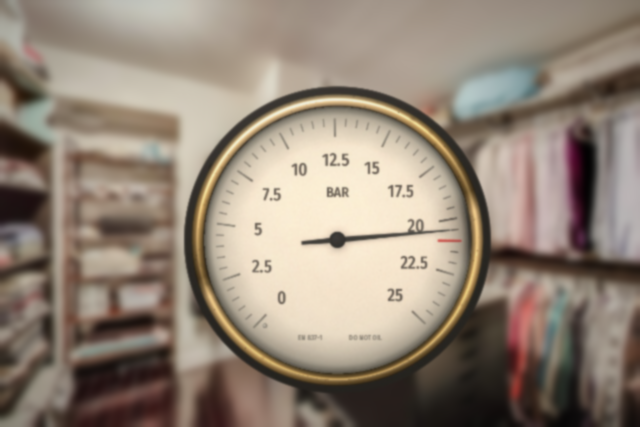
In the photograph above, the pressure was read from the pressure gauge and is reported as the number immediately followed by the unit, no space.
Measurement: 20.5bar
